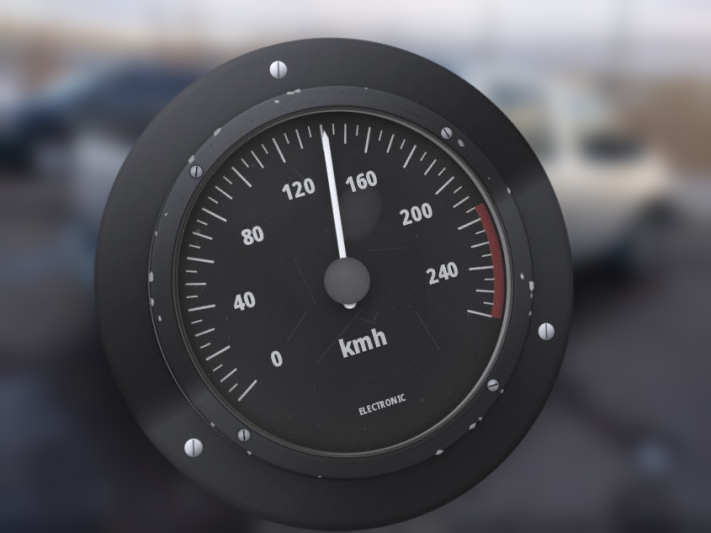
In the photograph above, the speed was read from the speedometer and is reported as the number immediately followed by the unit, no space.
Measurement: 140km/h
